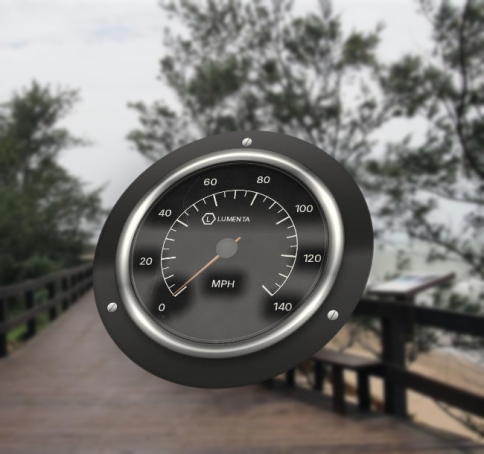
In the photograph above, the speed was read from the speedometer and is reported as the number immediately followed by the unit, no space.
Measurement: 0mph
